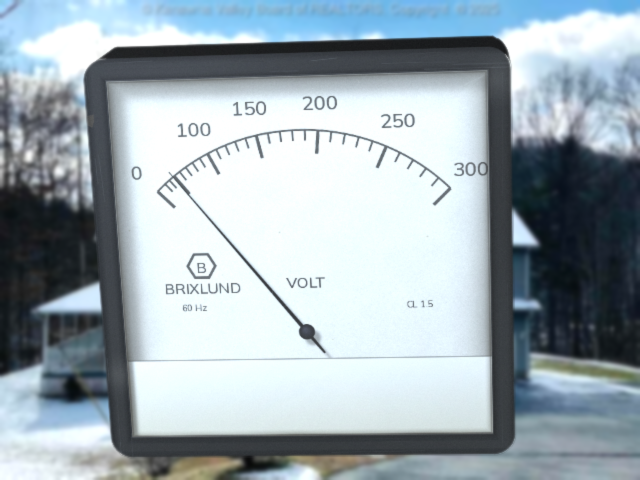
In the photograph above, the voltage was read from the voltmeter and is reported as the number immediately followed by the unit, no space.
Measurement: 50V
